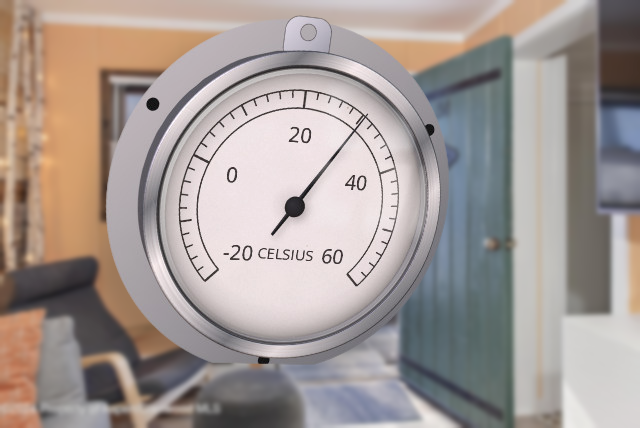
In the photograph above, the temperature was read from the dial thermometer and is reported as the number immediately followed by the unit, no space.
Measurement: 30°C
